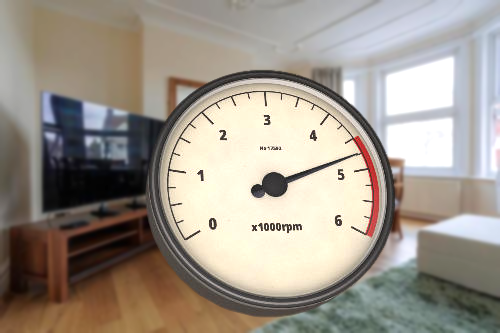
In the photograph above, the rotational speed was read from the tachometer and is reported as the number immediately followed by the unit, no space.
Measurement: 4750rpm
